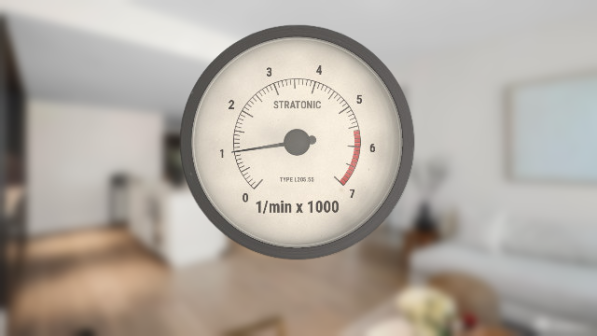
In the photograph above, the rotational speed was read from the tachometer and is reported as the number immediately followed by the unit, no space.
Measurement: 1000rpm
